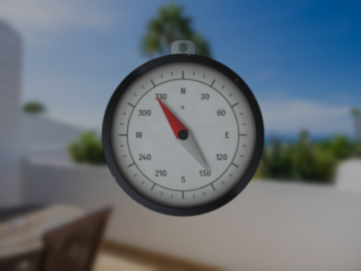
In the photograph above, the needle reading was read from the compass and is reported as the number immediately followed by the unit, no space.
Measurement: 325°
